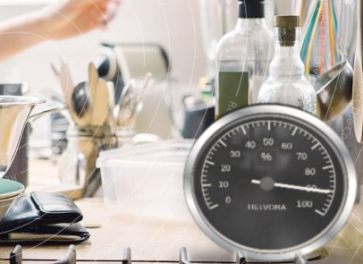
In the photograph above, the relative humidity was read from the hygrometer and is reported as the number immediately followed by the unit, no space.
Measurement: 90%
